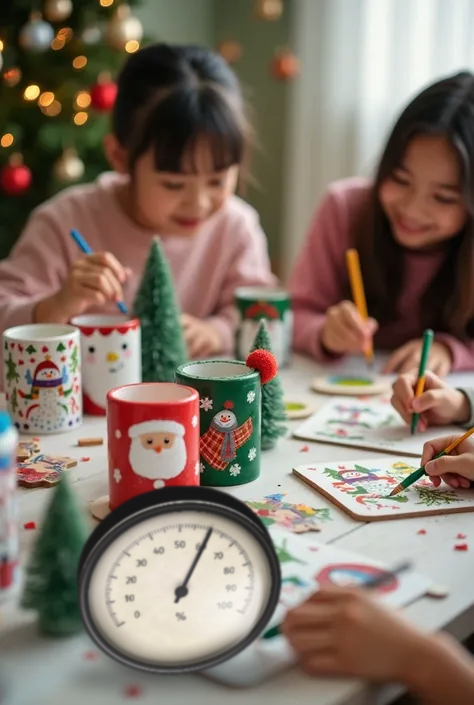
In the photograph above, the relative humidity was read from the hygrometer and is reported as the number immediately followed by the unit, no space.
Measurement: 60%
